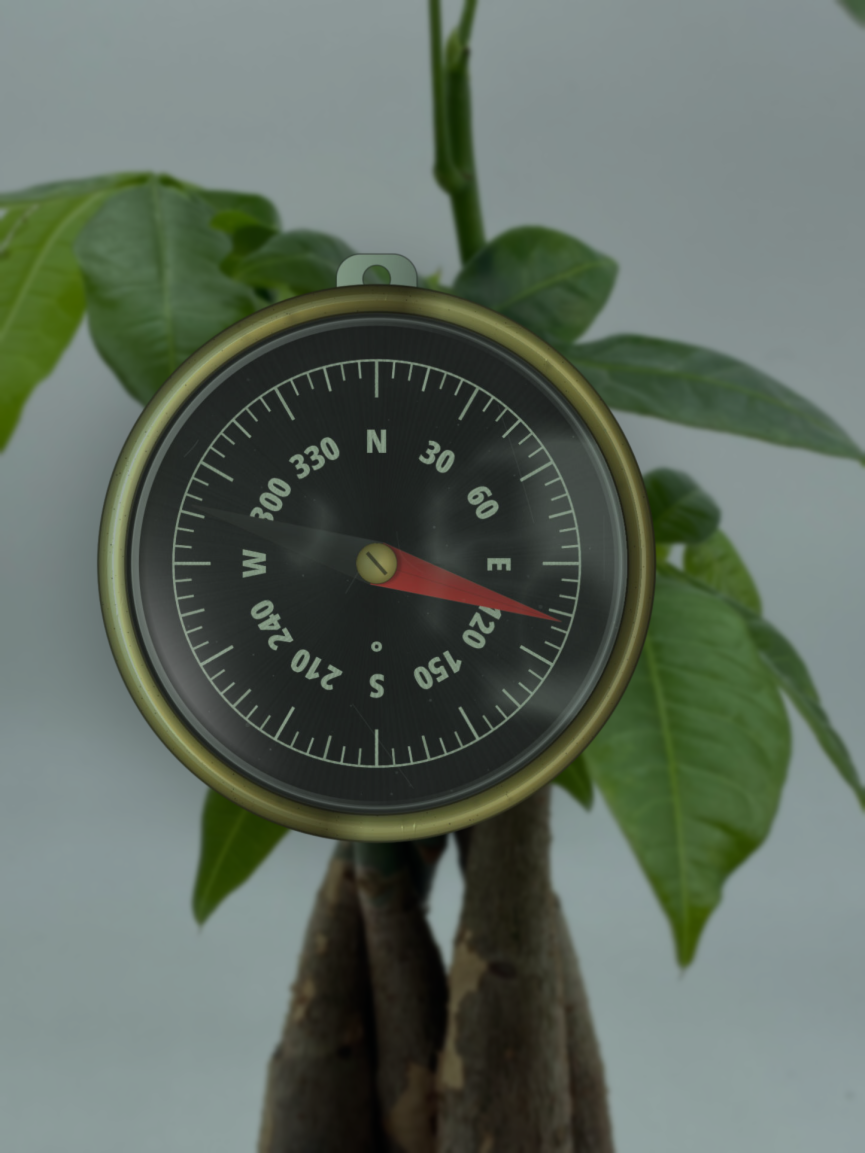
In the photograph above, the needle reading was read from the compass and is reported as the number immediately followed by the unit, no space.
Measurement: 107.5°
